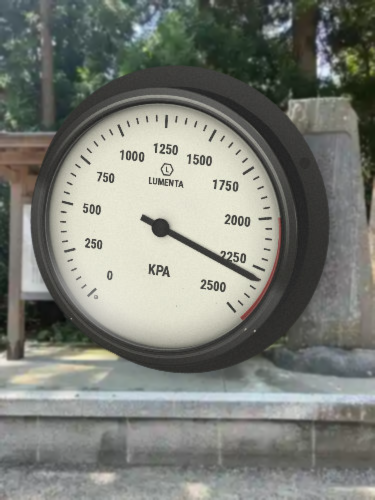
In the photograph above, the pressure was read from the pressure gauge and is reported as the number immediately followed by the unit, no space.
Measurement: 2300kPa
